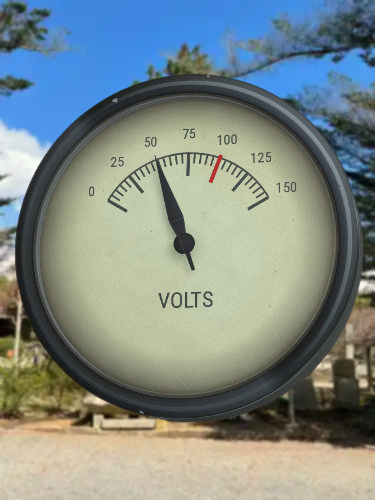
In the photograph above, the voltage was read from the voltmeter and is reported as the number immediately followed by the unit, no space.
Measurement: 50V
